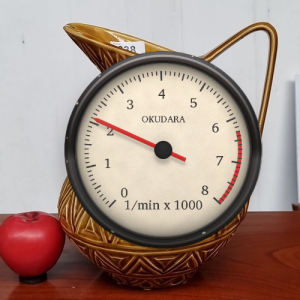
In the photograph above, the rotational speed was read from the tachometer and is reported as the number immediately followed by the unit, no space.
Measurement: 2100rpm
